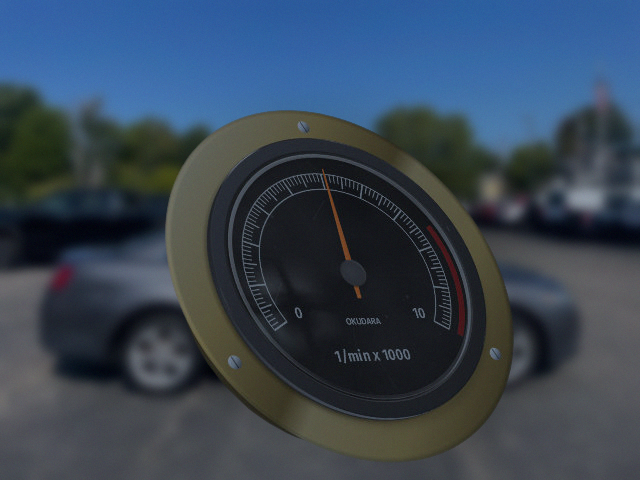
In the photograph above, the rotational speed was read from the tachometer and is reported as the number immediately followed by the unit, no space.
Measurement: 5000rpm
